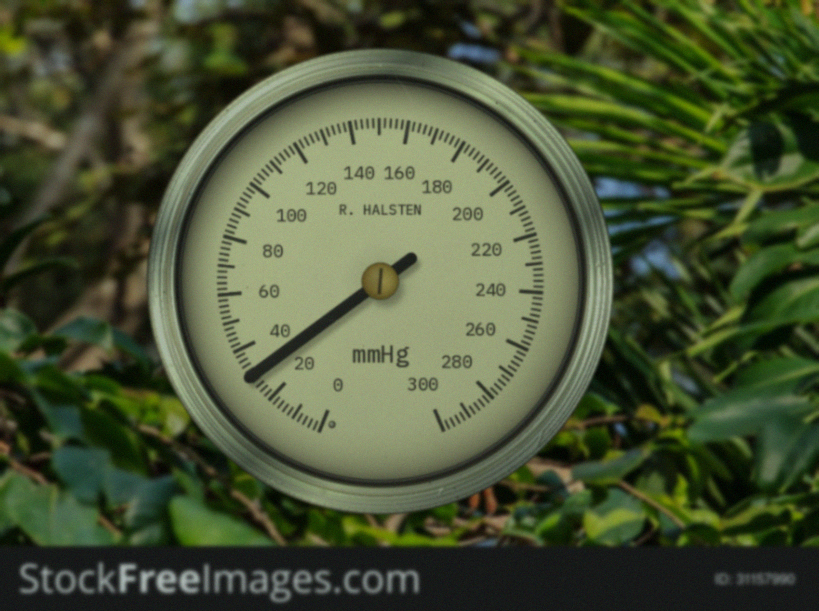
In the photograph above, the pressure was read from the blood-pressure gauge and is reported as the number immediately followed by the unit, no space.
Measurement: 30mmHg
